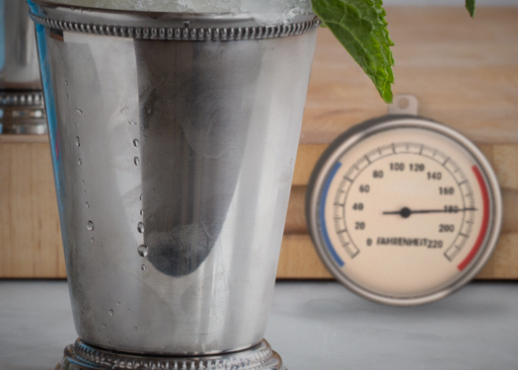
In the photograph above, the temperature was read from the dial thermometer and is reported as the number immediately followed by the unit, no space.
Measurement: 180°F
